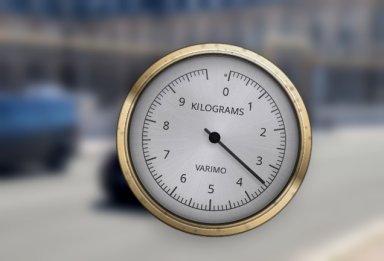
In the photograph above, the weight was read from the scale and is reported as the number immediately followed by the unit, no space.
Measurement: 3.5kg
